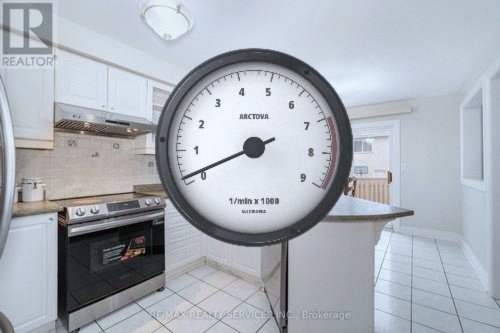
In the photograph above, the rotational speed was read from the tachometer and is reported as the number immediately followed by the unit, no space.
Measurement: 200rpm
